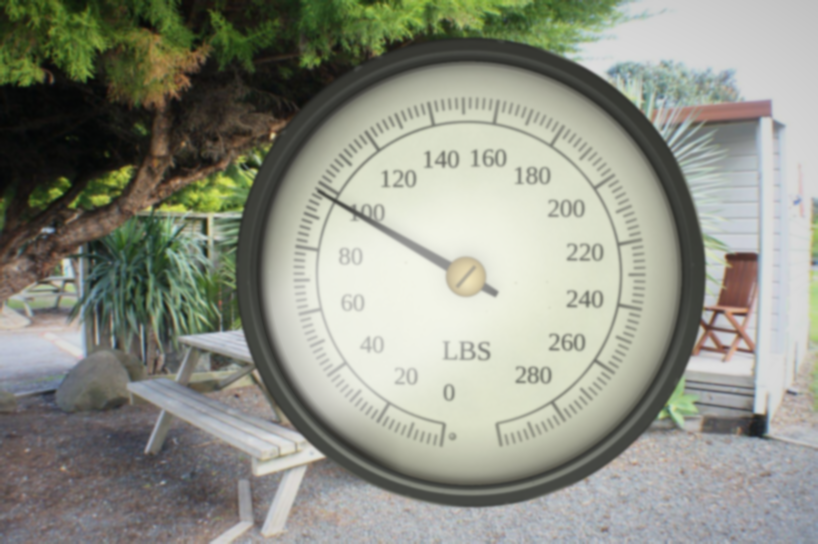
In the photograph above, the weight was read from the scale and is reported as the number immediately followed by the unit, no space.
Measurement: 98lb
